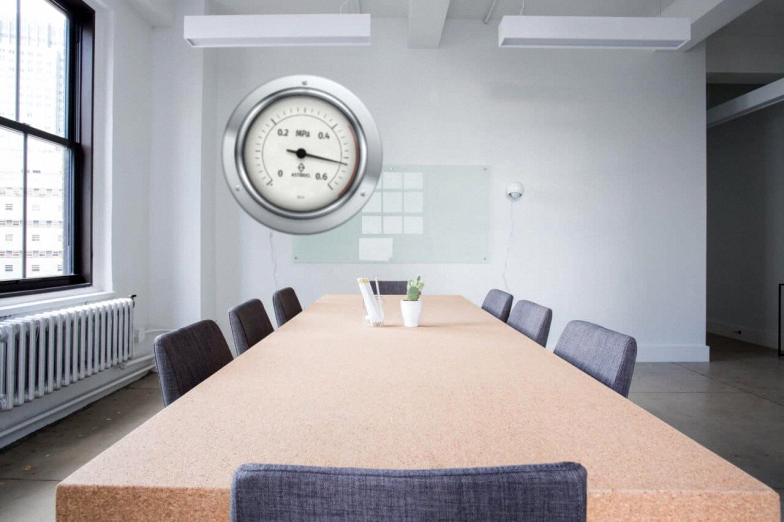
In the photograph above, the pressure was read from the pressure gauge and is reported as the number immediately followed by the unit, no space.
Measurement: 0.52MPa
